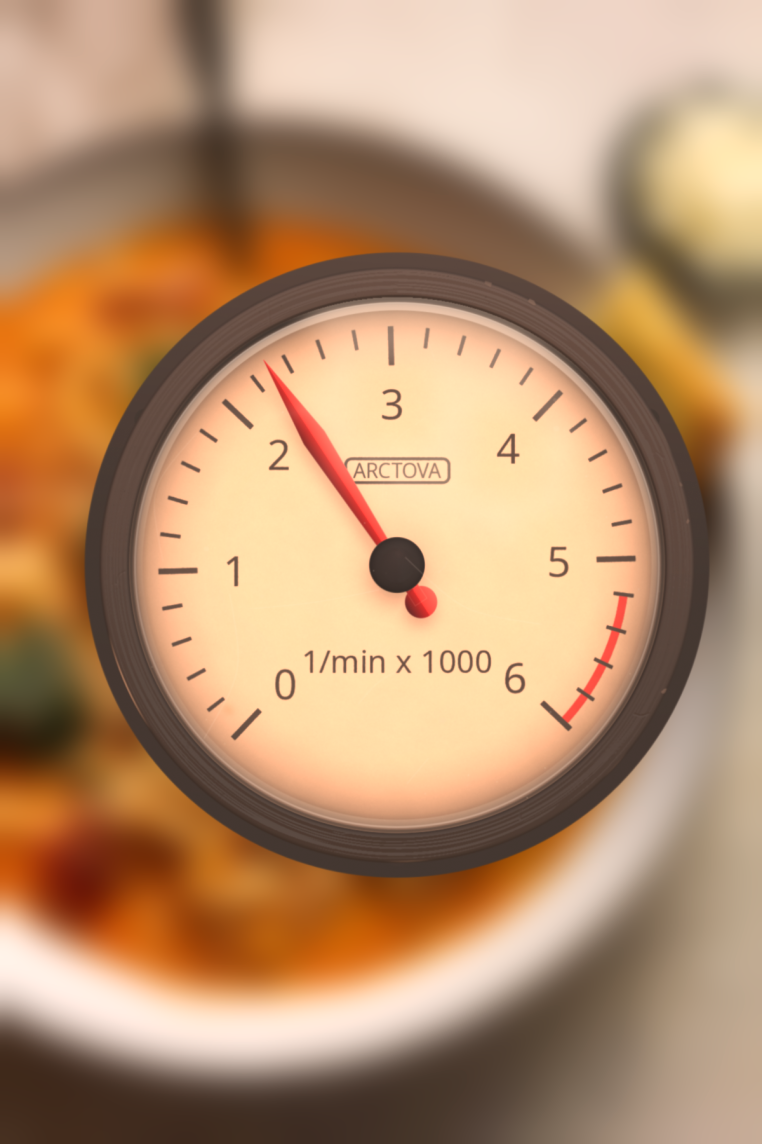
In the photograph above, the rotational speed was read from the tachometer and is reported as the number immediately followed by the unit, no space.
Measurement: 2300rpm
